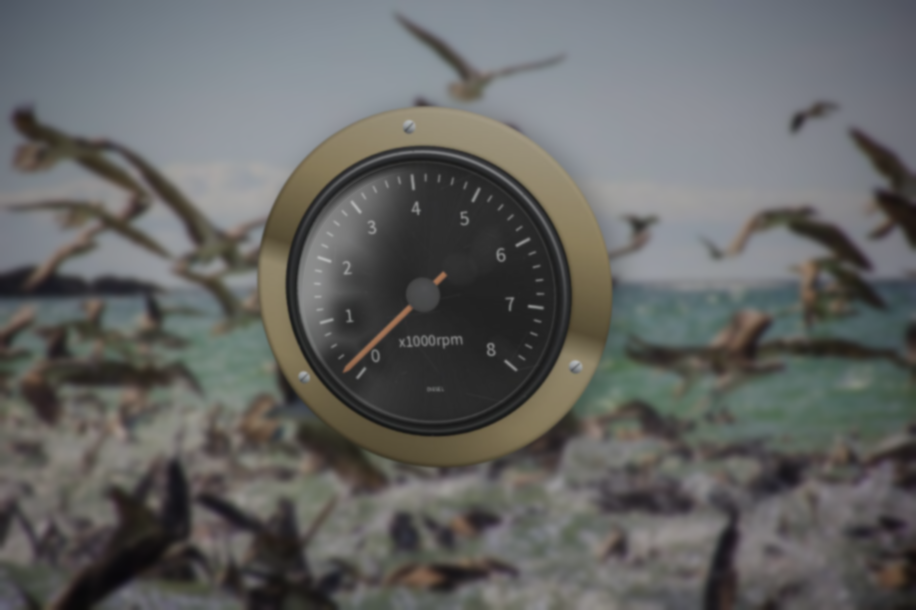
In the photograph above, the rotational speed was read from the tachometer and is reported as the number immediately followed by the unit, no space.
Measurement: 200rpm
